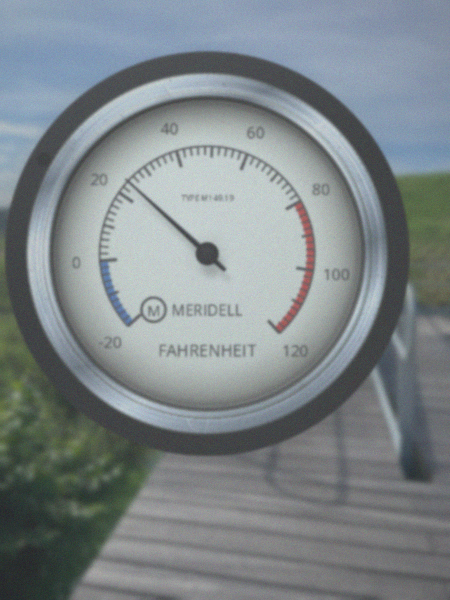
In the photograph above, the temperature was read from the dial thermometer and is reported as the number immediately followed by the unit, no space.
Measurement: 24°F
